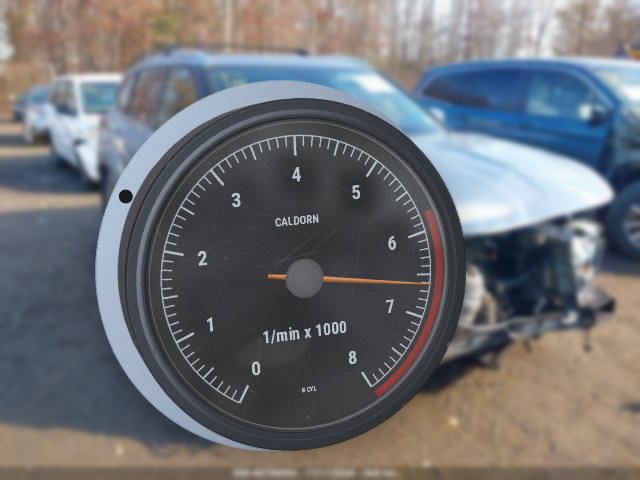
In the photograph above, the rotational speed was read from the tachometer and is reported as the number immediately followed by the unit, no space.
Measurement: 6600rpm
